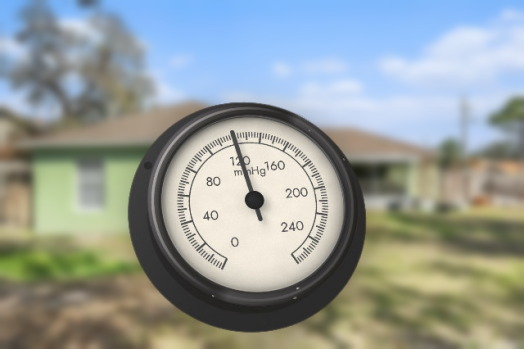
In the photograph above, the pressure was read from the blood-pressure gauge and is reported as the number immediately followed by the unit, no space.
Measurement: 120mmHg
